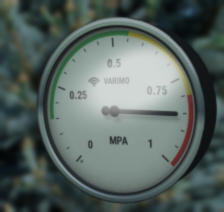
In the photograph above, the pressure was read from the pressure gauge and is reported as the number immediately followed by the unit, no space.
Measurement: 0.85MPa
